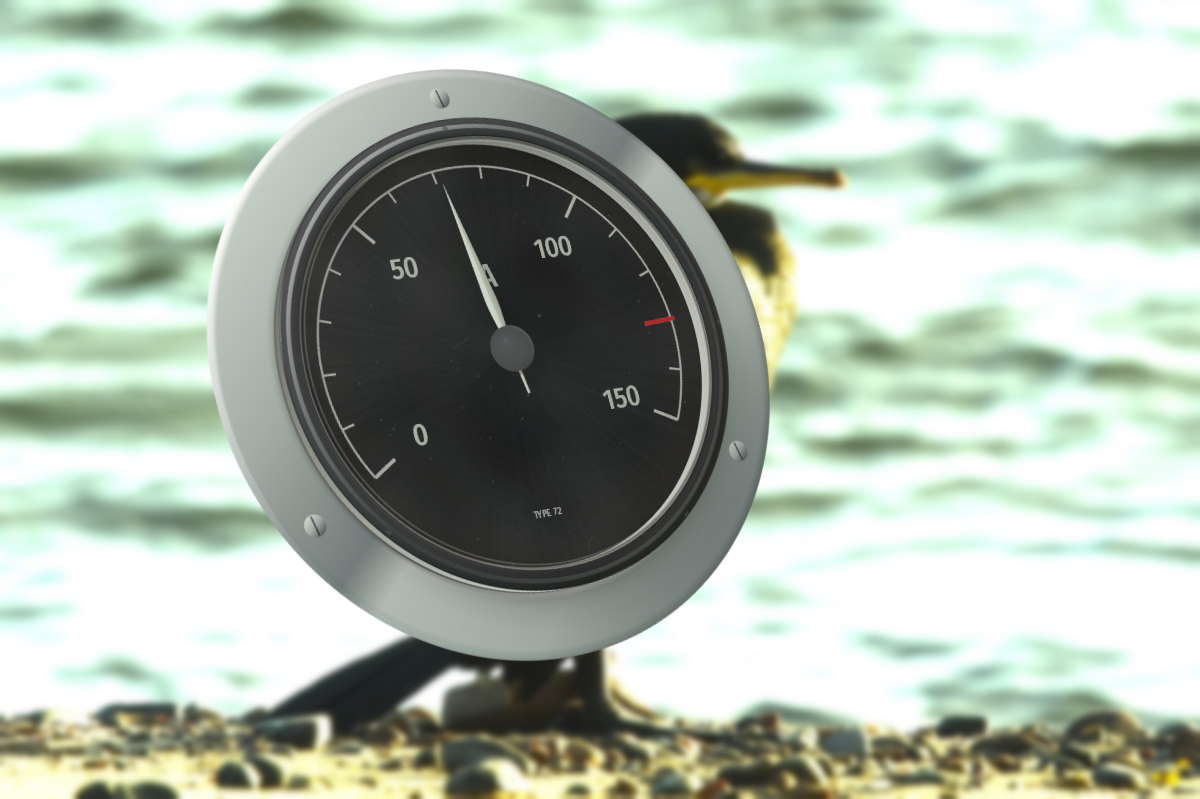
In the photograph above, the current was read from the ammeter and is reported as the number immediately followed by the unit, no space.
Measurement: 70A
